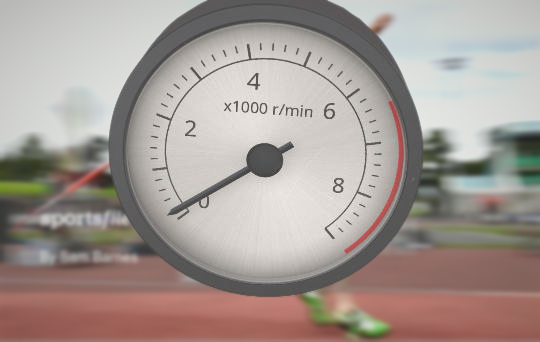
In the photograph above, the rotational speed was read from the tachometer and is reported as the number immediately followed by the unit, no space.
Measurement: 200rpm
